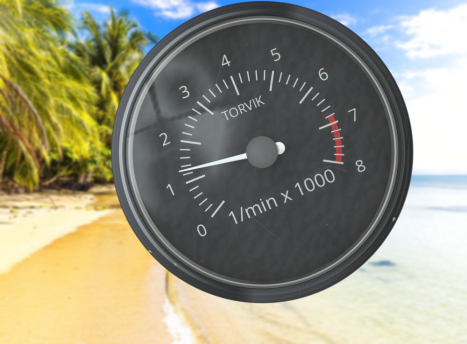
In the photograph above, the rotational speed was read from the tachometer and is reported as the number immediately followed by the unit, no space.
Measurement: 1300rpm
